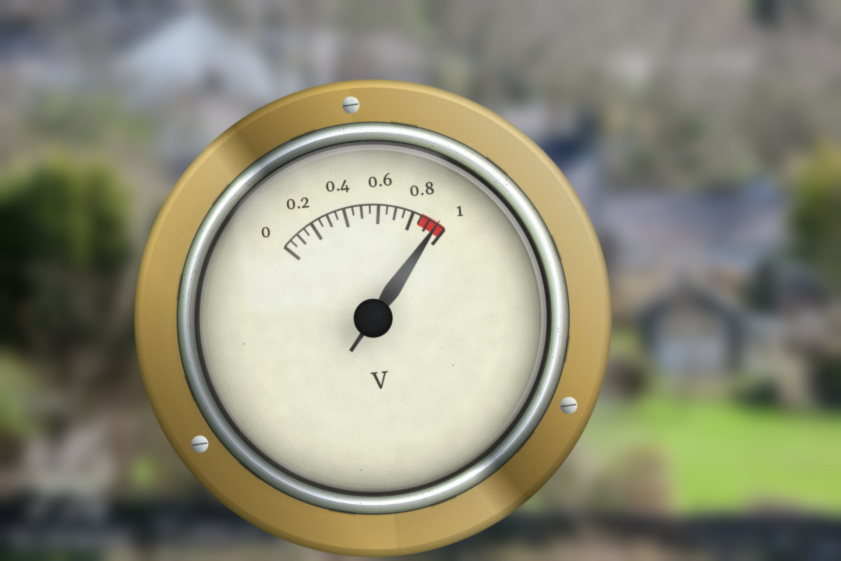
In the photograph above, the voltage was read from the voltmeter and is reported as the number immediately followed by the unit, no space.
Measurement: 0.95V
